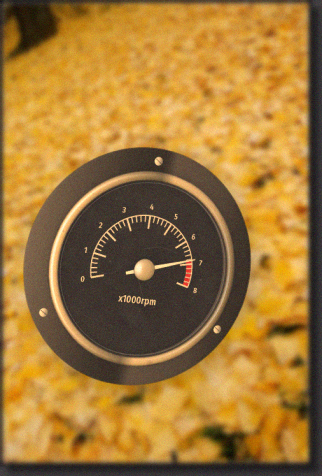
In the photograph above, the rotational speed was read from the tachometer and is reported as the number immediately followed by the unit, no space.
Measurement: 6800rpm
